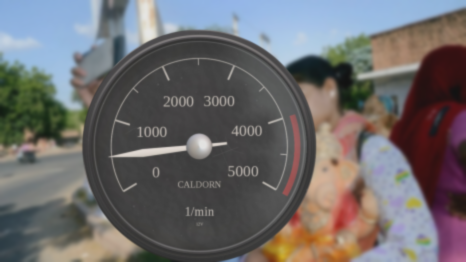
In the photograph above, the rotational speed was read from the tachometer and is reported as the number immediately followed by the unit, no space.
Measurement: 500rpm
